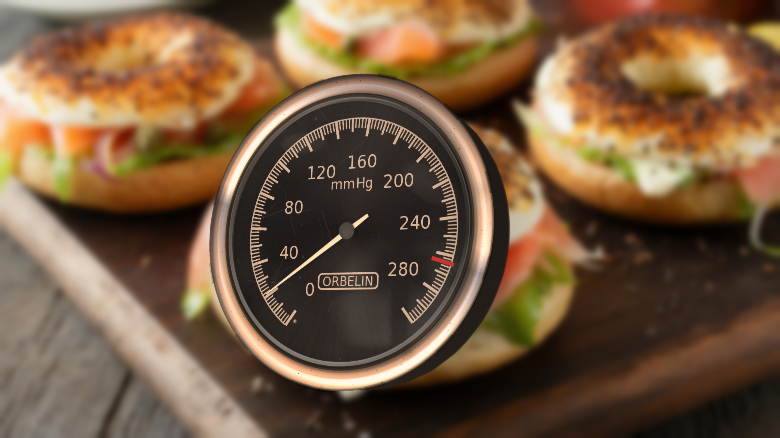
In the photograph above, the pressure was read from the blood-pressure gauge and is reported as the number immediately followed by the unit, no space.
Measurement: 20mmHg
